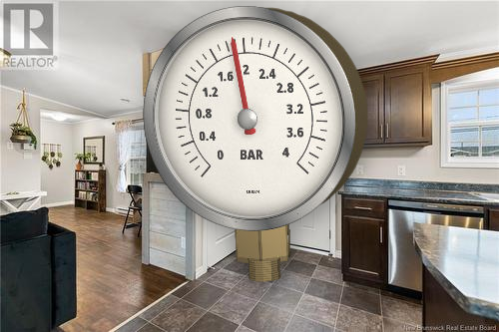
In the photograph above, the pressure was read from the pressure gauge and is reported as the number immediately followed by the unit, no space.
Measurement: 1.9bar
